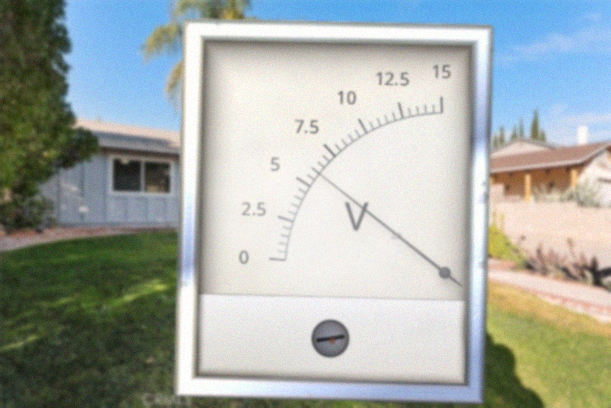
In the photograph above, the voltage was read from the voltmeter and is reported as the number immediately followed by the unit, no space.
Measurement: 6V
